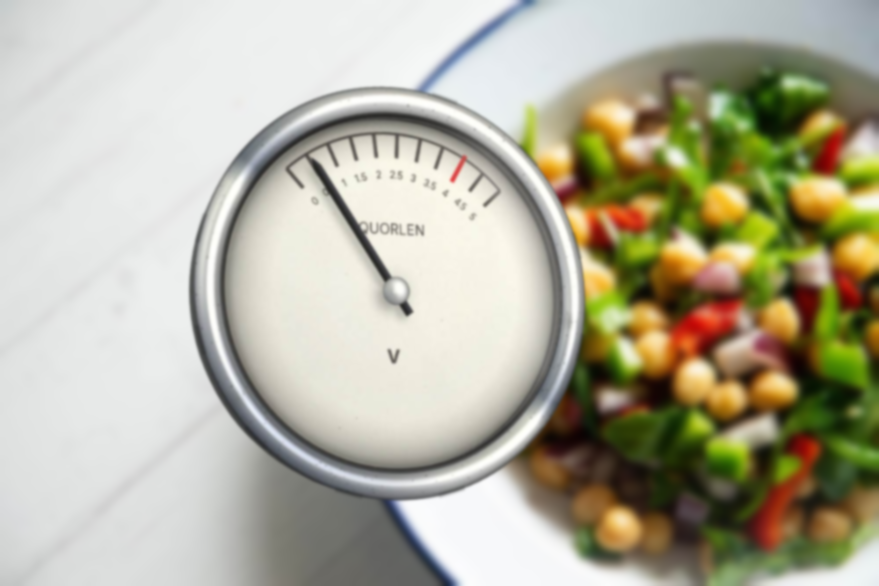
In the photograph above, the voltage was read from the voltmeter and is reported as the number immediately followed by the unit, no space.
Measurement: 0.5V
